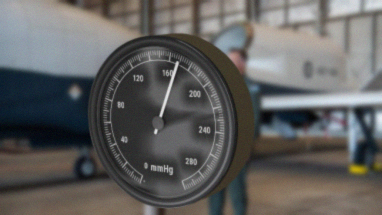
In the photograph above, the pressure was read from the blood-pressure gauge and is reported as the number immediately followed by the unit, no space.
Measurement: 170mmHg
